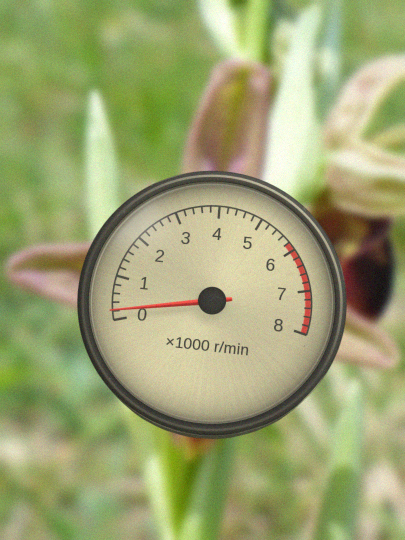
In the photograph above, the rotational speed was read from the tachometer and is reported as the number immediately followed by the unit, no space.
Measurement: 200rpm
